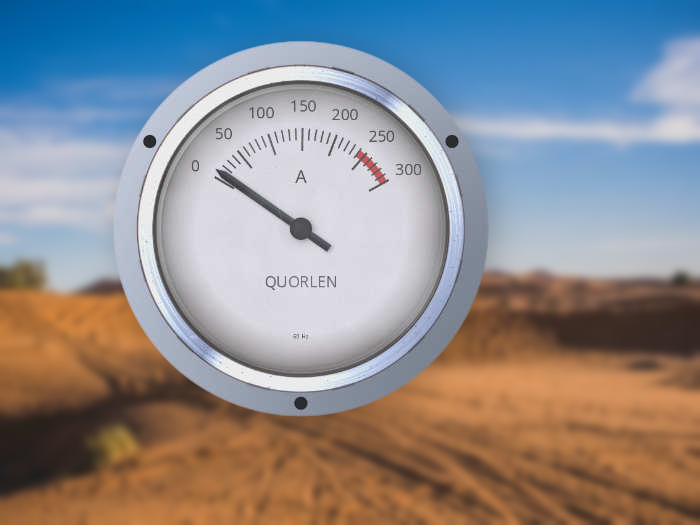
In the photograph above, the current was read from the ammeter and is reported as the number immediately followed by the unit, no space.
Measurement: 10A
